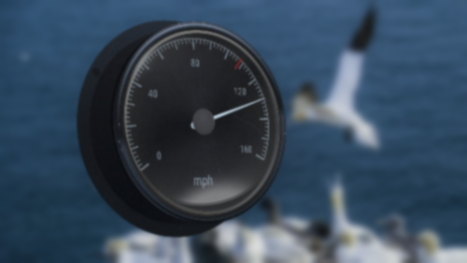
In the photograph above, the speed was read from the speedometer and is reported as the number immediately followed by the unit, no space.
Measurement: 130mph
